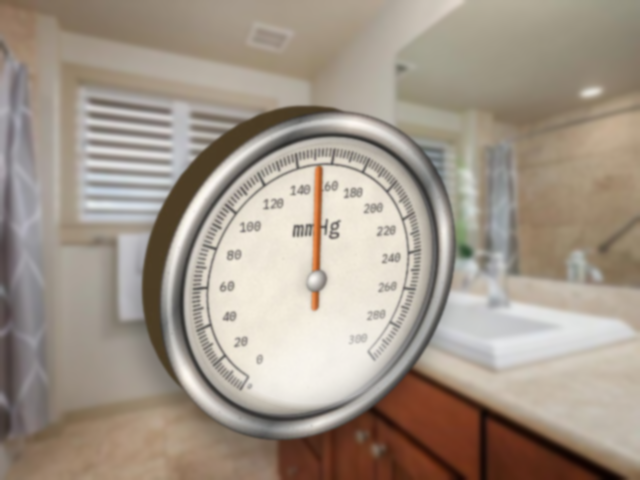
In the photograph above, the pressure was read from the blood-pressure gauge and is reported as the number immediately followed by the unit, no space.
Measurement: 150mmHg
